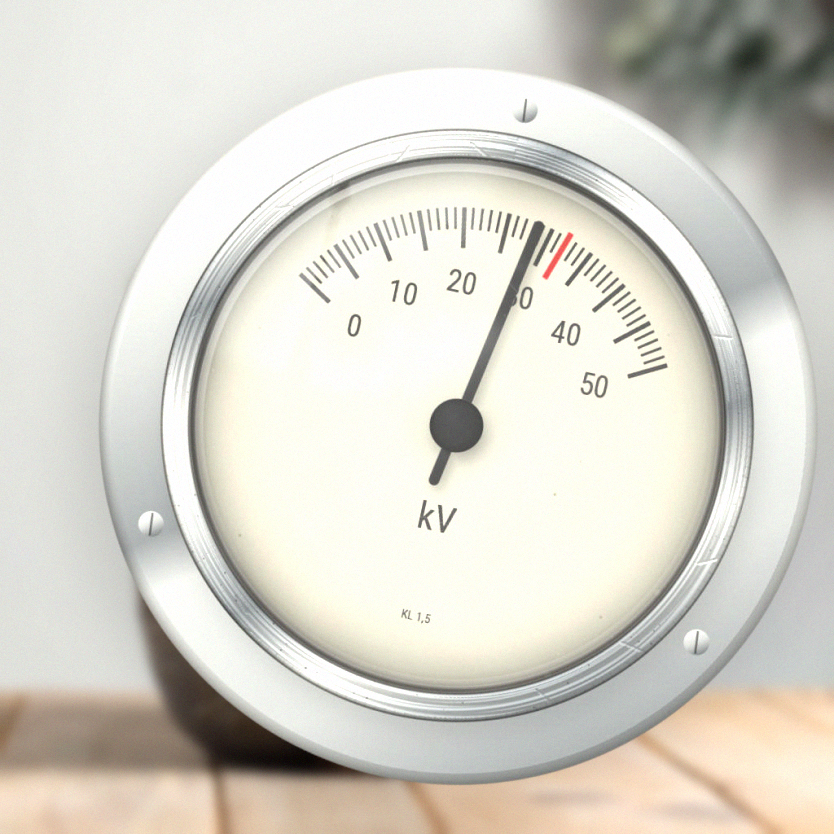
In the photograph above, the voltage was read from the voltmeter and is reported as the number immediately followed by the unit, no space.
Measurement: 28.5kV
